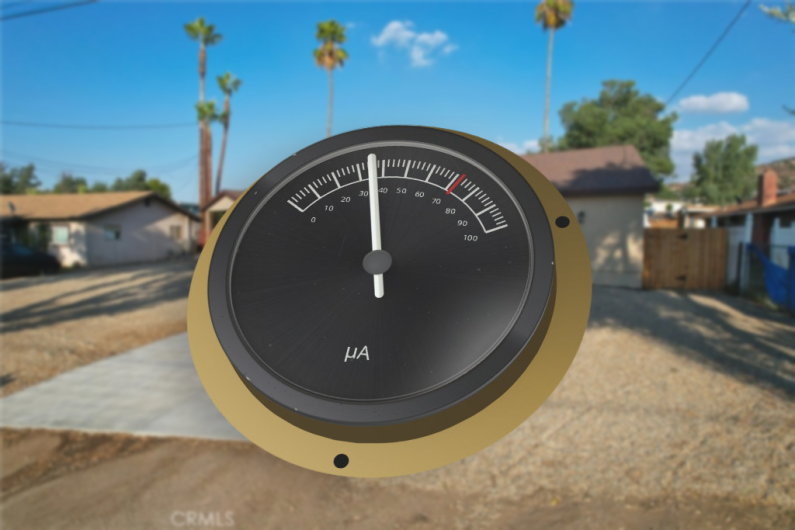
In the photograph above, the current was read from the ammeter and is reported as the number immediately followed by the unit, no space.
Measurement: 36µA
